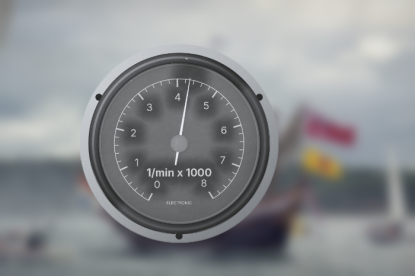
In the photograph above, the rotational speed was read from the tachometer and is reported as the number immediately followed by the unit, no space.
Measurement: 4300rpm
